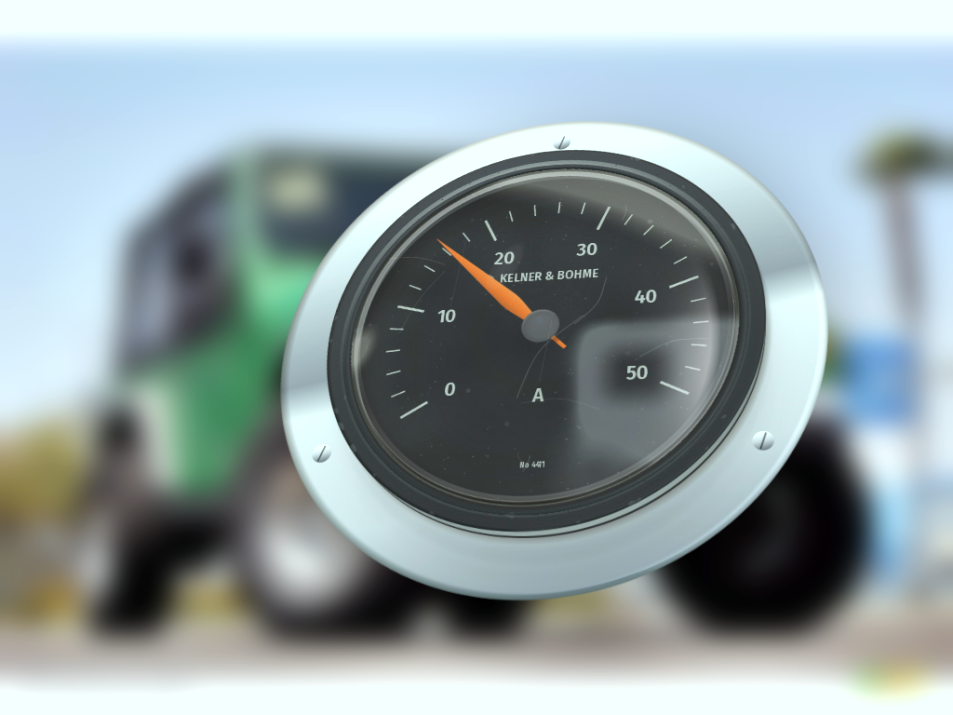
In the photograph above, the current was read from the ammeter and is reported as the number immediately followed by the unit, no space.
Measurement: 16A
